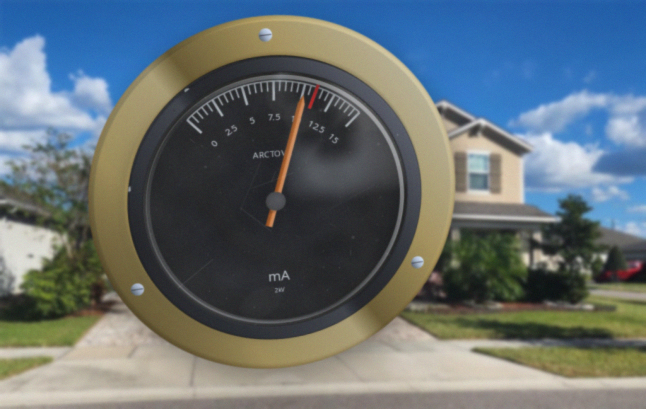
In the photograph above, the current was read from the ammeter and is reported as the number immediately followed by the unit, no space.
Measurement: 10mA
